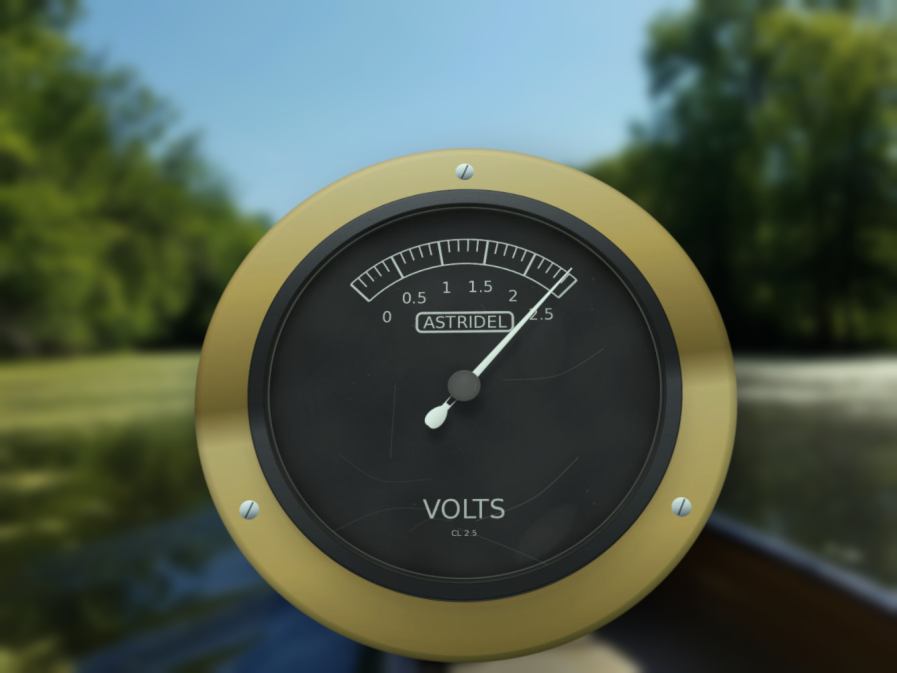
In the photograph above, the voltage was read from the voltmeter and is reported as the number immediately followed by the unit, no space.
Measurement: 2.4V
